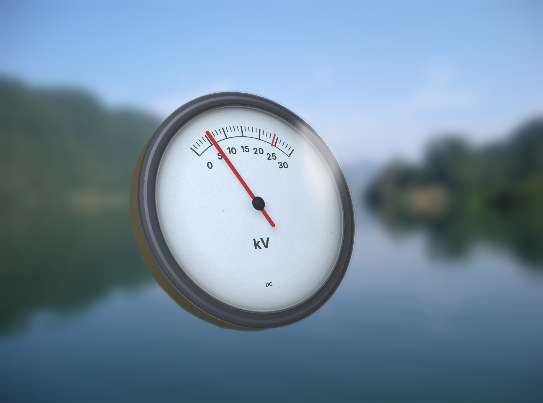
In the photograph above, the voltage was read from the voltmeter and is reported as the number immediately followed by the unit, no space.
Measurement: 5kV
